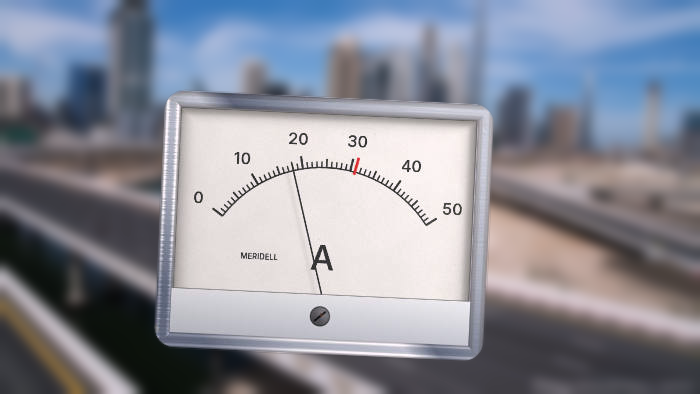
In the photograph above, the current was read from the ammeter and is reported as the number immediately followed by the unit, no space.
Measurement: 18A
